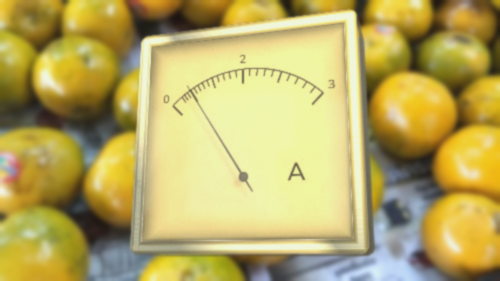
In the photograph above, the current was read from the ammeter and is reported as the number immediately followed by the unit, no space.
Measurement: 1A
